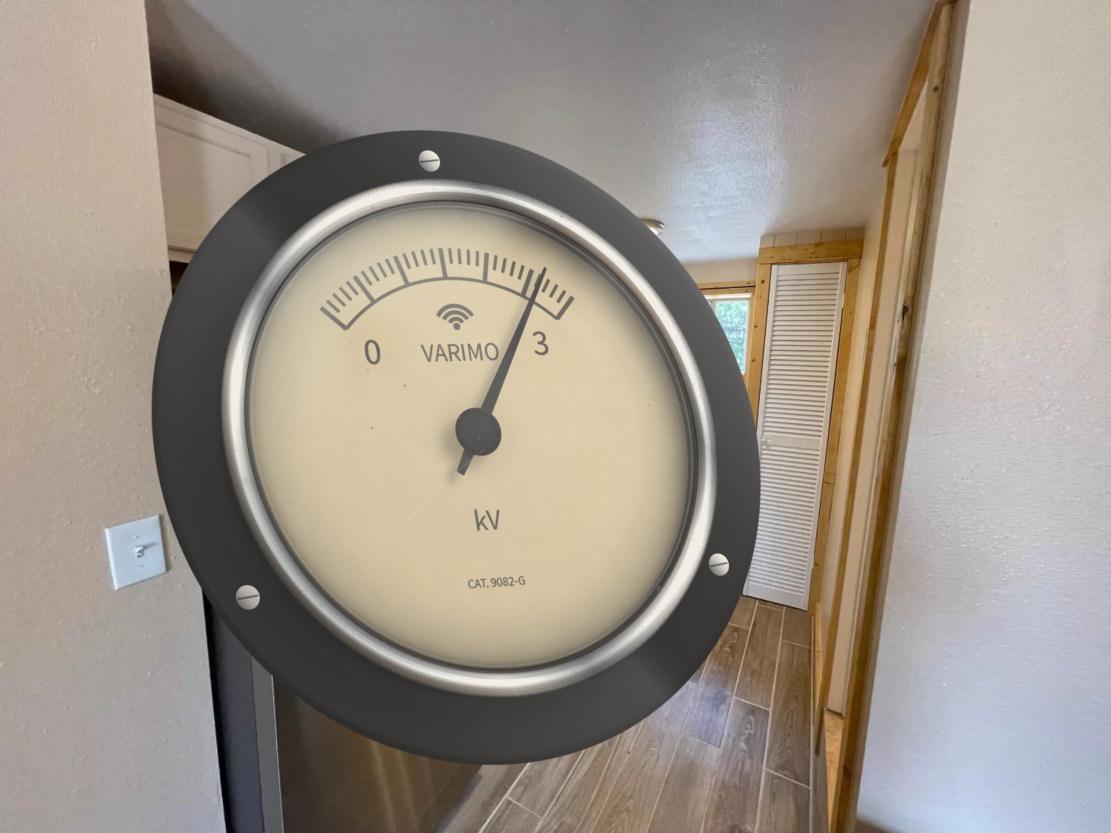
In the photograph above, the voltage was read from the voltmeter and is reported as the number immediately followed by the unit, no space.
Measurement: 2.6kV
